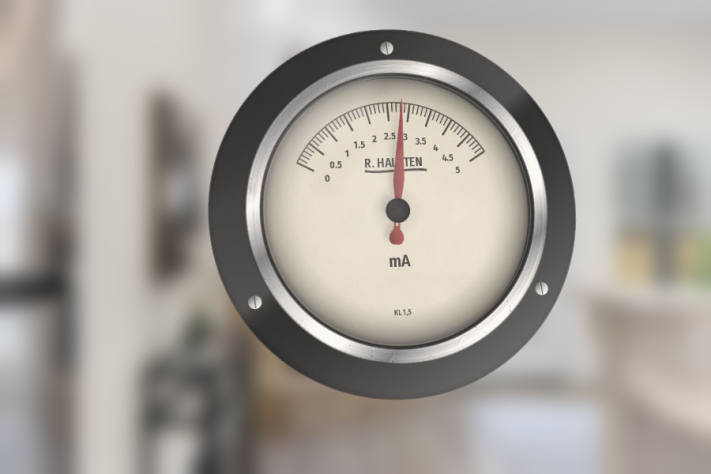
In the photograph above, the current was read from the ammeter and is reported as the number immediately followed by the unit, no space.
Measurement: 2.8mA
